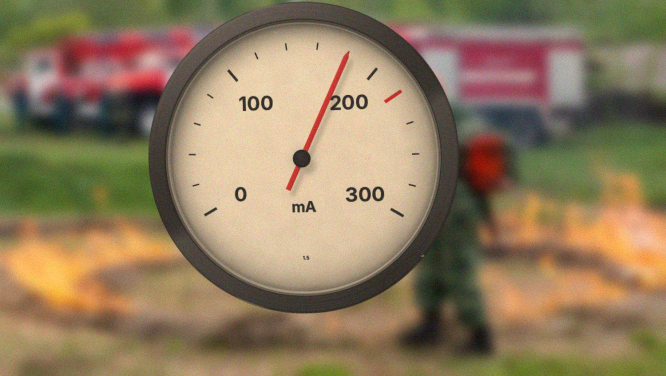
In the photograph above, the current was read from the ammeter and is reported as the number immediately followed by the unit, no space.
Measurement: 180mA
